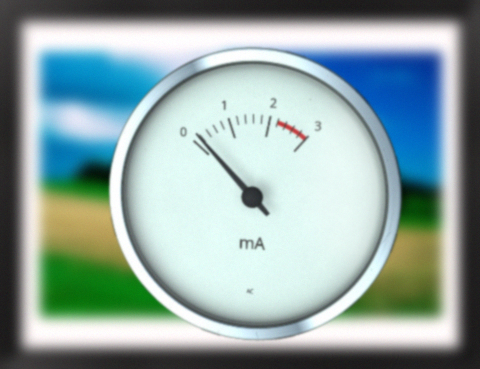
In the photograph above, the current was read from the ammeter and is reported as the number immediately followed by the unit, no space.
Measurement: 0.2mA
